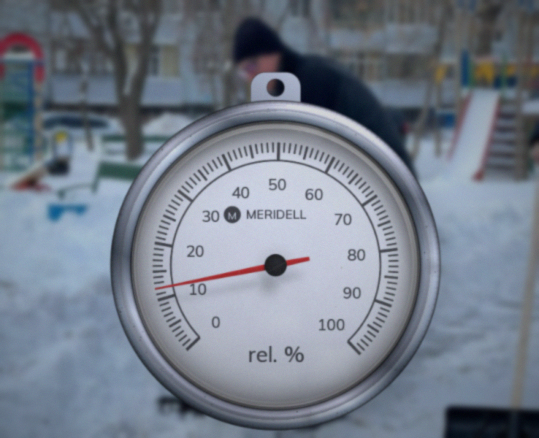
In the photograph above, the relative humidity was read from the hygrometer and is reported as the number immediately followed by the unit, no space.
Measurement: 12%
